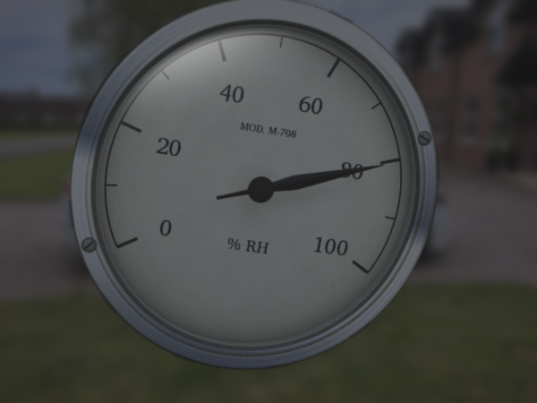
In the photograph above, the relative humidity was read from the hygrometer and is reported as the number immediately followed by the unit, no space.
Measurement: 80%
